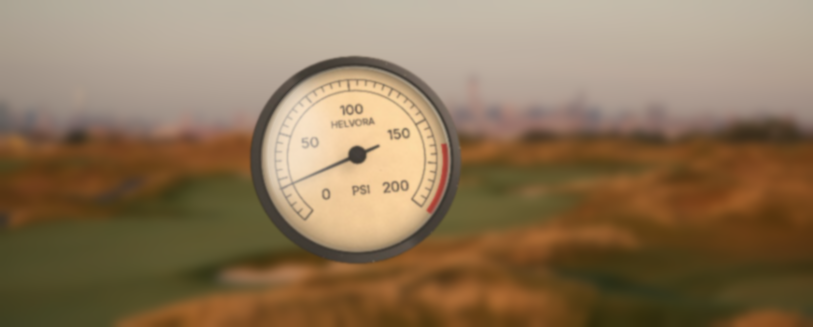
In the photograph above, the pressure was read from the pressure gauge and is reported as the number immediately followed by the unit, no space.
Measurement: 20psi
